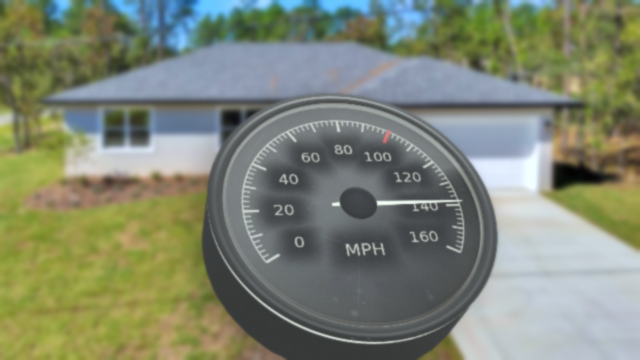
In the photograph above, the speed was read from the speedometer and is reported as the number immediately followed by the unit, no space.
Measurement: 140mph
